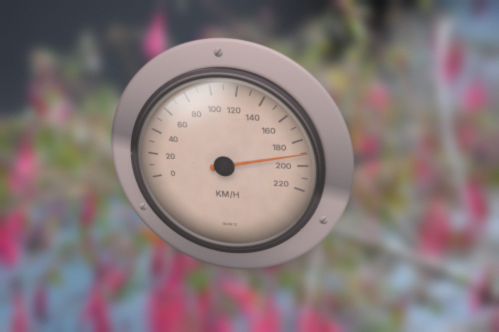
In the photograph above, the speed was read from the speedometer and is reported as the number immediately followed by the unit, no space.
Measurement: 190km/h
